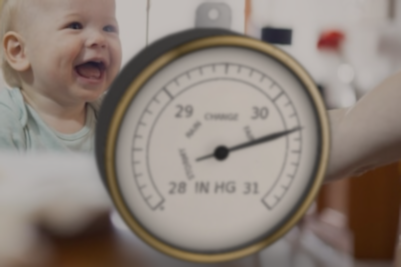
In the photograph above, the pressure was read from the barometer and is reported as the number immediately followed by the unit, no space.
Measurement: 30.3inHg
